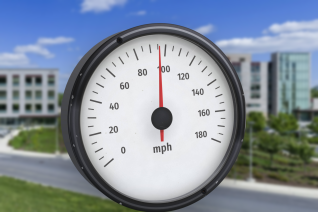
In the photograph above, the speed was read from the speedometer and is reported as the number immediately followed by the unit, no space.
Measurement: 95mph
